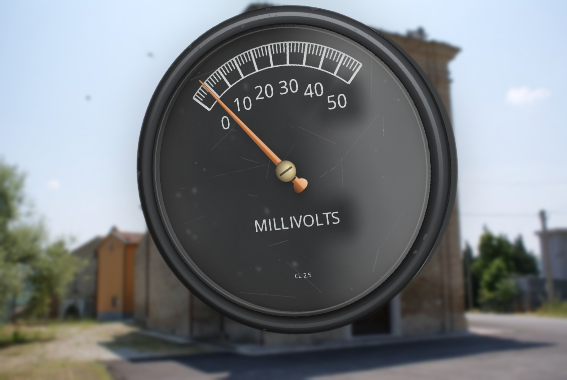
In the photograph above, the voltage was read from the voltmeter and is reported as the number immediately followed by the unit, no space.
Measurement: 5mV
